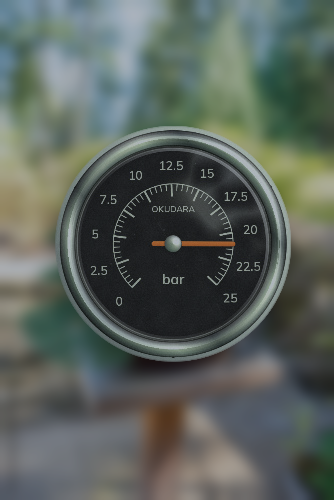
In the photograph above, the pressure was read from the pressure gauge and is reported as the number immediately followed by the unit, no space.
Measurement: 21bar
